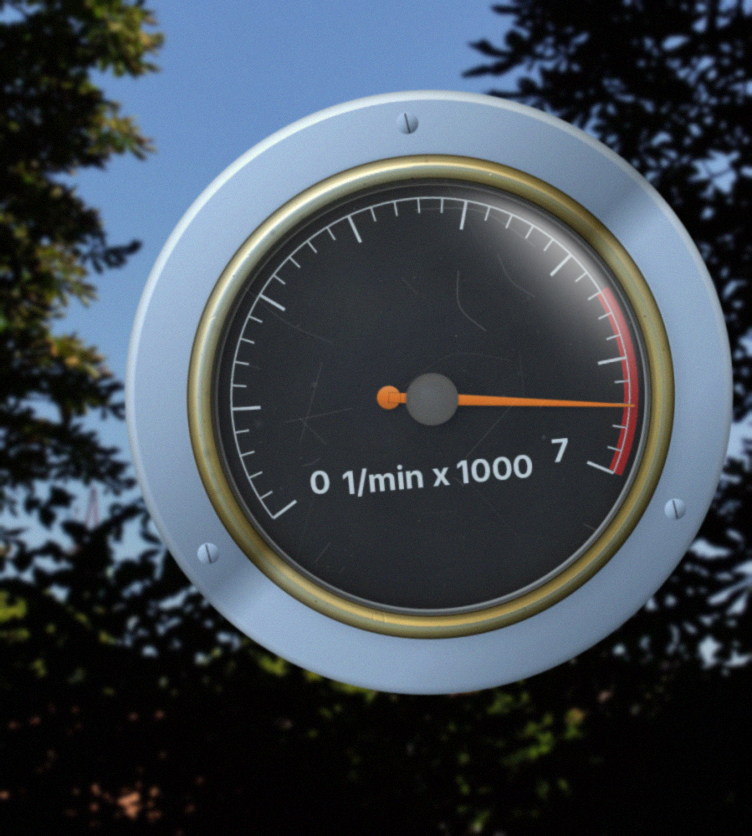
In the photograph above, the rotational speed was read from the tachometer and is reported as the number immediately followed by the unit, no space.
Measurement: 6400rpm
